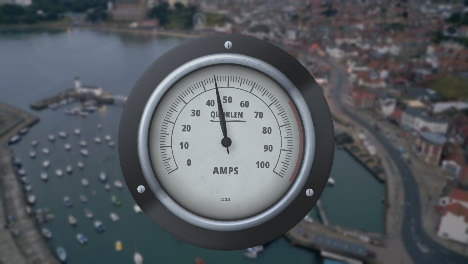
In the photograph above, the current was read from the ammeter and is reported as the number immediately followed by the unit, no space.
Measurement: 45A
